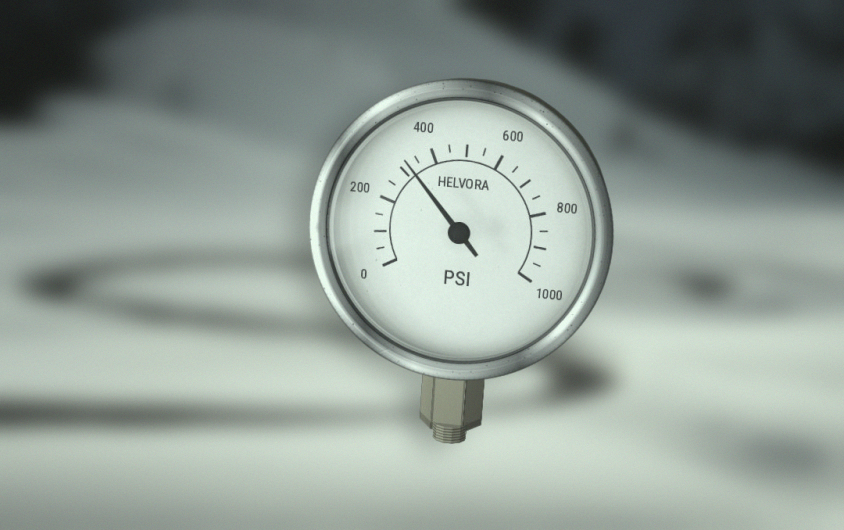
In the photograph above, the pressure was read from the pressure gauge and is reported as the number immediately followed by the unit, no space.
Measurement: 325psi
